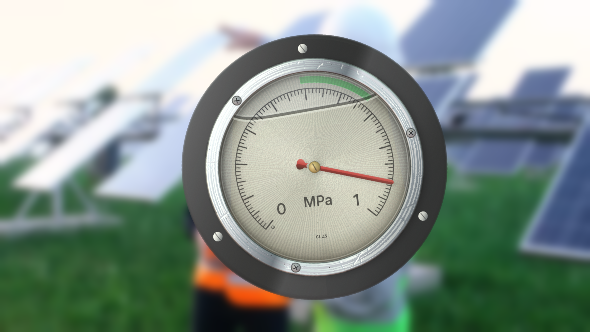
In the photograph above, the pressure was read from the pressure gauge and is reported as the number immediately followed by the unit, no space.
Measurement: 0.9MPa
